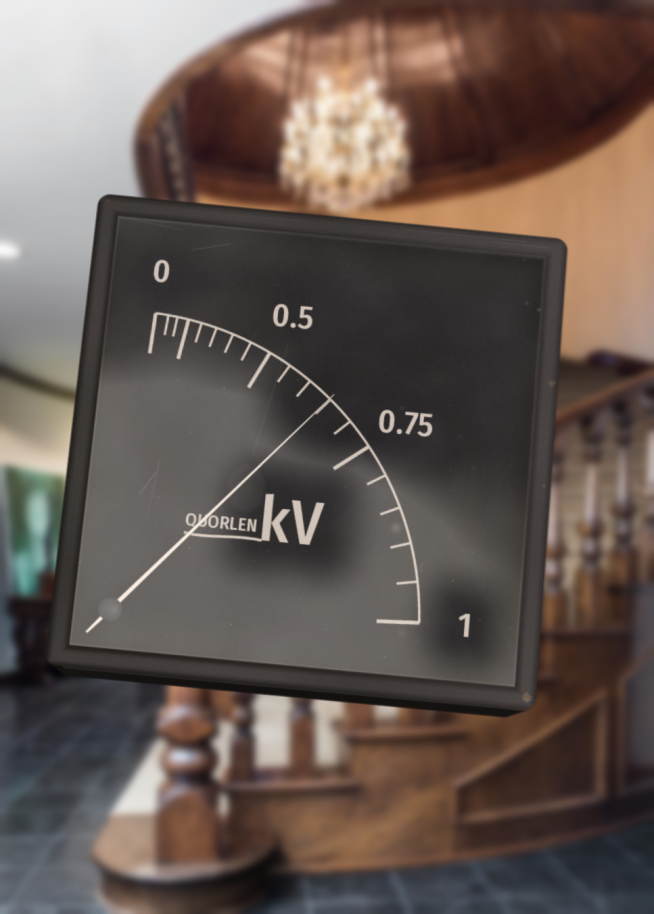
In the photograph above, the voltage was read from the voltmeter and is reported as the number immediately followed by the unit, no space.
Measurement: 0.65kV
